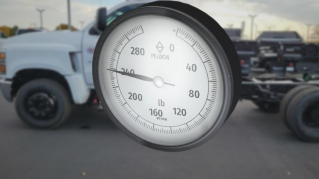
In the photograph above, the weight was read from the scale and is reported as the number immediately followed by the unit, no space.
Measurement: 240lb
